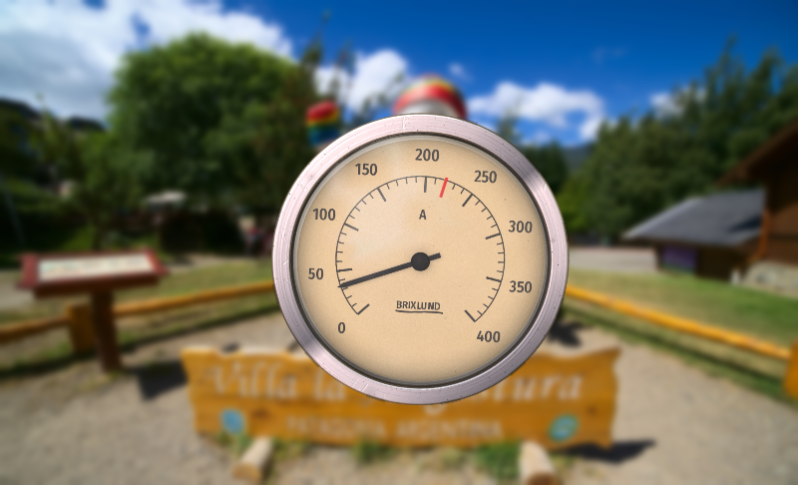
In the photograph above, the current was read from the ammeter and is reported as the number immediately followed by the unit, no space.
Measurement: 35A
